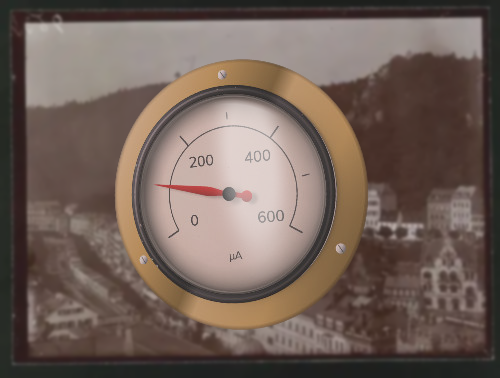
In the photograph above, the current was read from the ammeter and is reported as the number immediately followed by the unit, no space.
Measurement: 100µA
